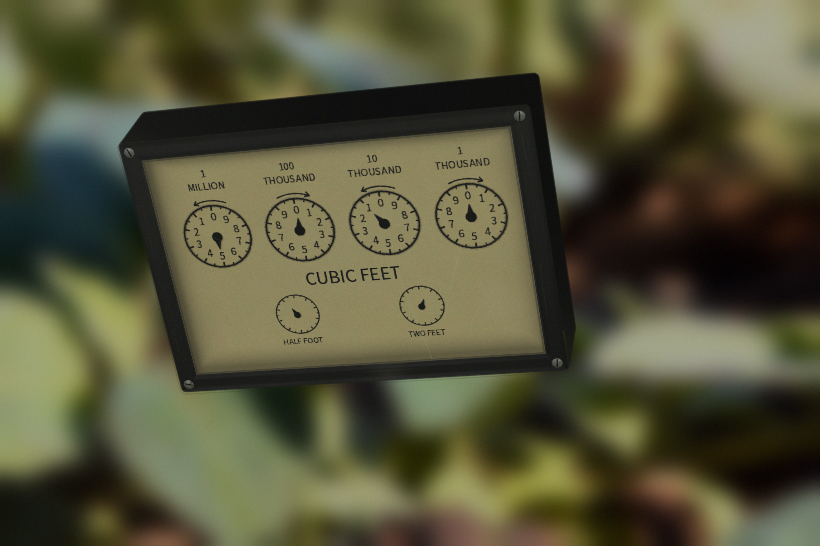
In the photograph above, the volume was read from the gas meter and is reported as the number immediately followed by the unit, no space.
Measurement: 501000ft³
